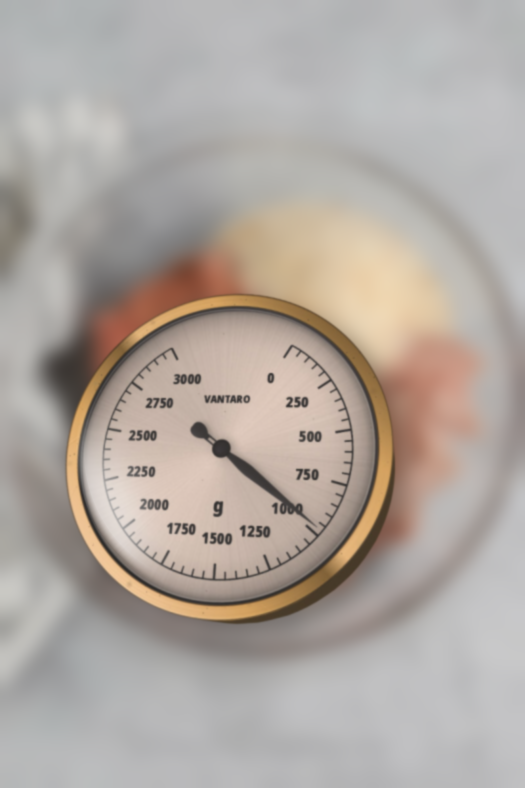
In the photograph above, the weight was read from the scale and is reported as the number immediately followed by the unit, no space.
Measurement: 975g
